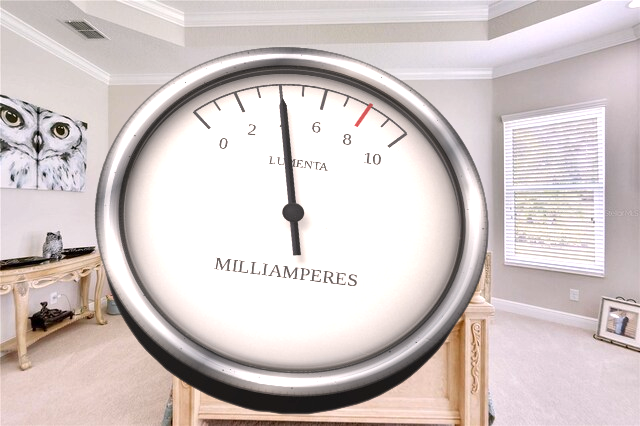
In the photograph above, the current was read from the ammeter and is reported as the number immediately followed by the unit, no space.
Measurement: 4mA
